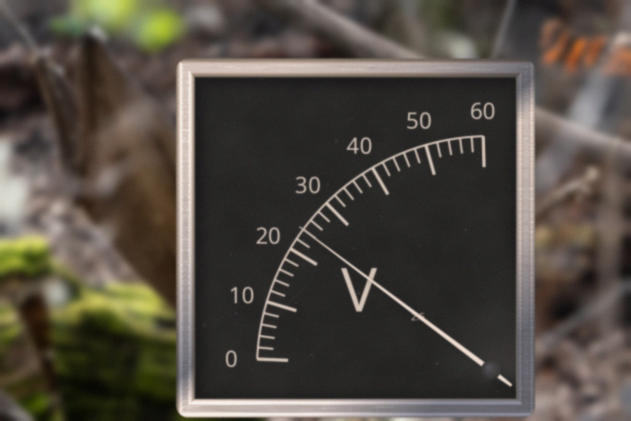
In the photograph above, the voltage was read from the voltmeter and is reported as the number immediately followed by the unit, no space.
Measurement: 24V
